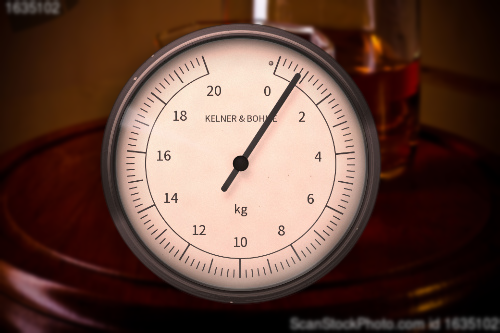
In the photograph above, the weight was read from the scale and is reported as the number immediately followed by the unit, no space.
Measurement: 0.8kg
